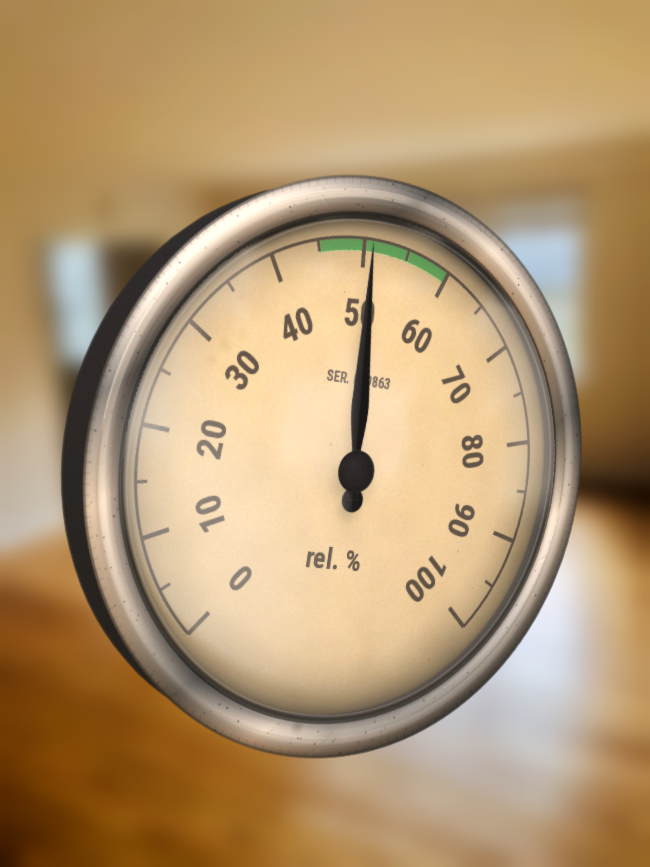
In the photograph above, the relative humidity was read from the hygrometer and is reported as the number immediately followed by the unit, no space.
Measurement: 50%
